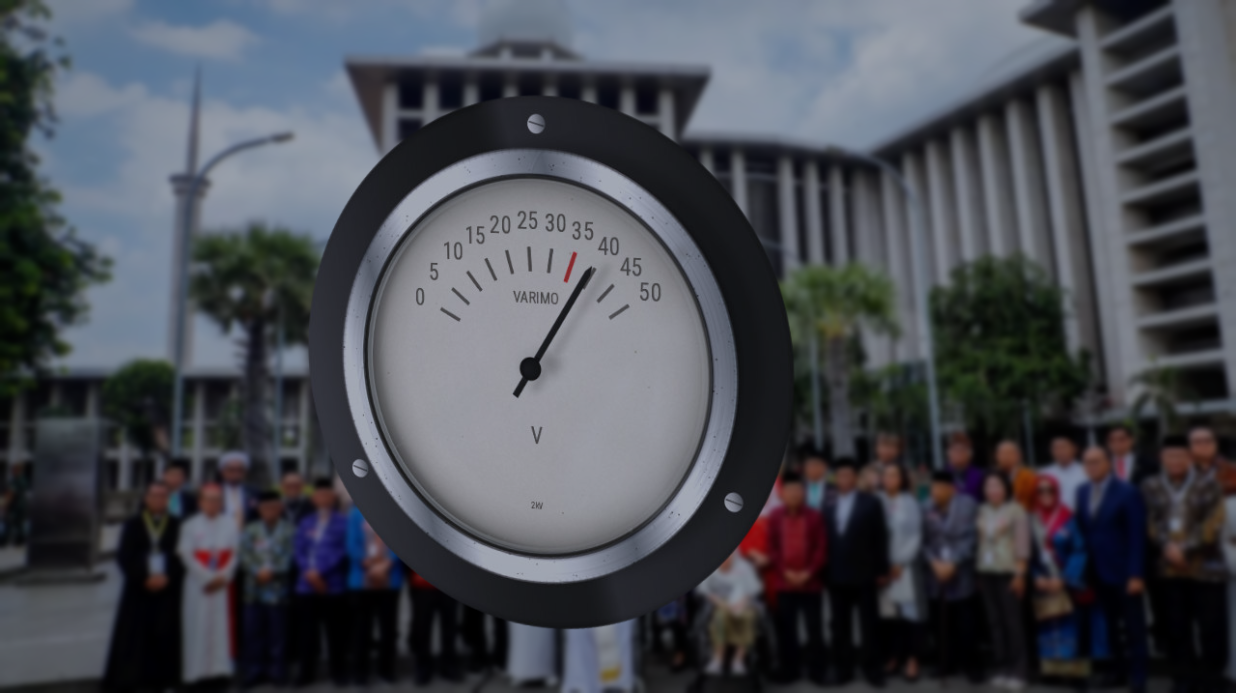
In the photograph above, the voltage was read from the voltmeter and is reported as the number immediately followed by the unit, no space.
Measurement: 40V
